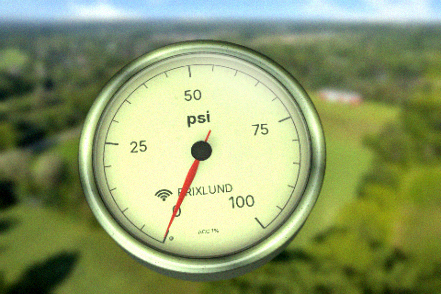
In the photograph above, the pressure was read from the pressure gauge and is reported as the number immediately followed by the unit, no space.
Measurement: 0psi
